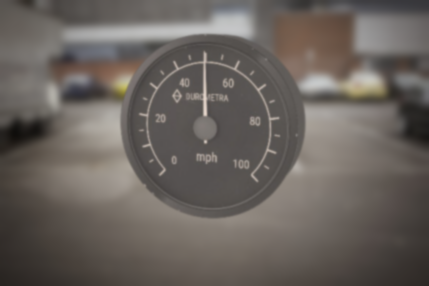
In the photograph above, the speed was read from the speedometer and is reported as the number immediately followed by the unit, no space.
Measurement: 50mph
